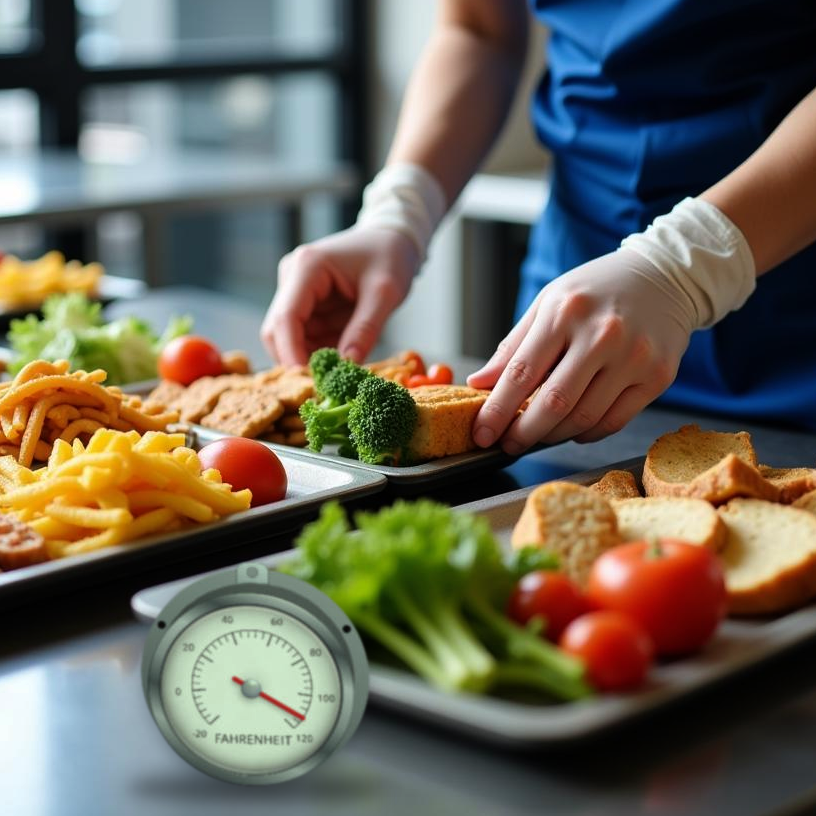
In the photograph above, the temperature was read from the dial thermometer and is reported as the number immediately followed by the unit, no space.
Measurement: 112°F
